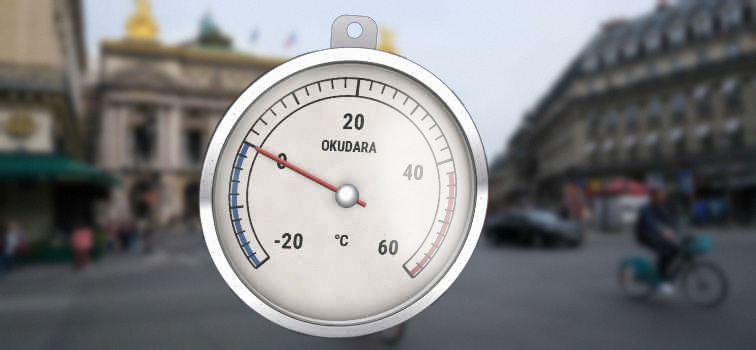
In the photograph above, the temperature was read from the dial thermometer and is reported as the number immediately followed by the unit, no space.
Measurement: 0°C
